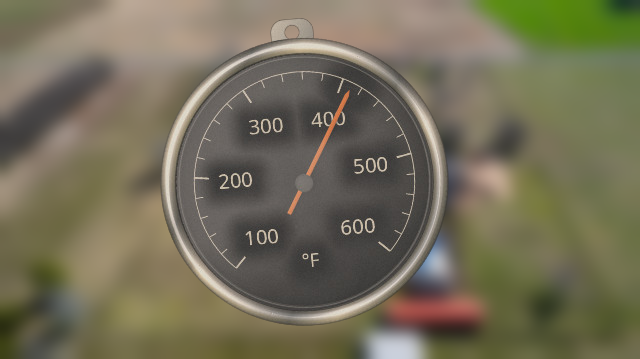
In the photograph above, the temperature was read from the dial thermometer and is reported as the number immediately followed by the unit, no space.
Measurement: 410°F
